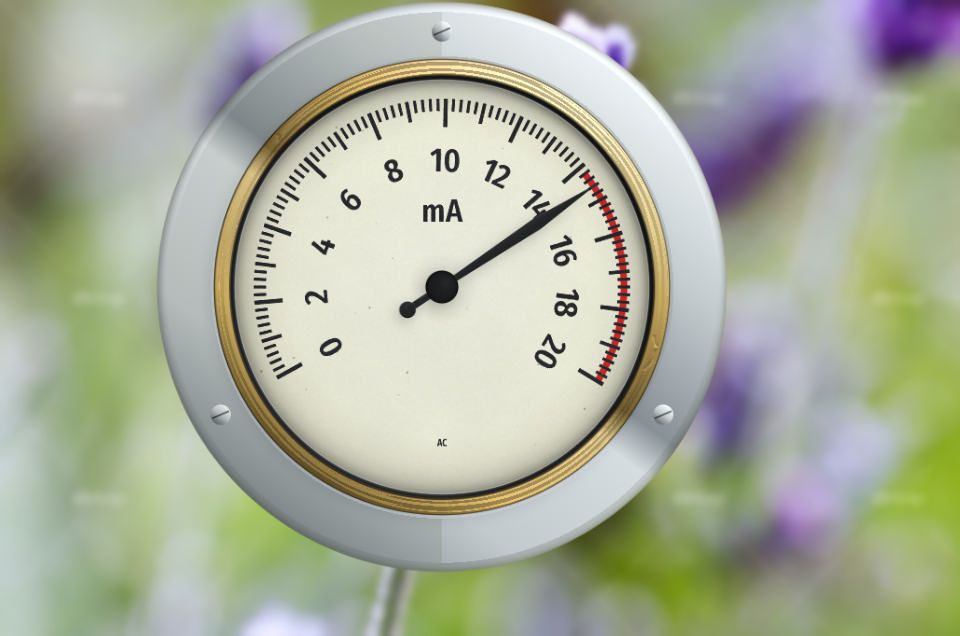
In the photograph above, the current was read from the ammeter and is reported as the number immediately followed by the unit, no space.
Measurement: 14.6mA
